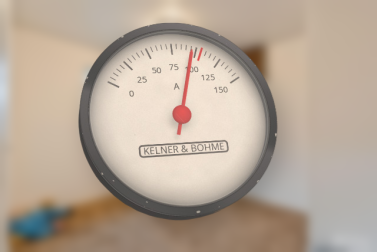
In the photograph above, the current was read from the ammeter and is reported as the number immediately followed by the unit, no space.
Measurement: 95A
